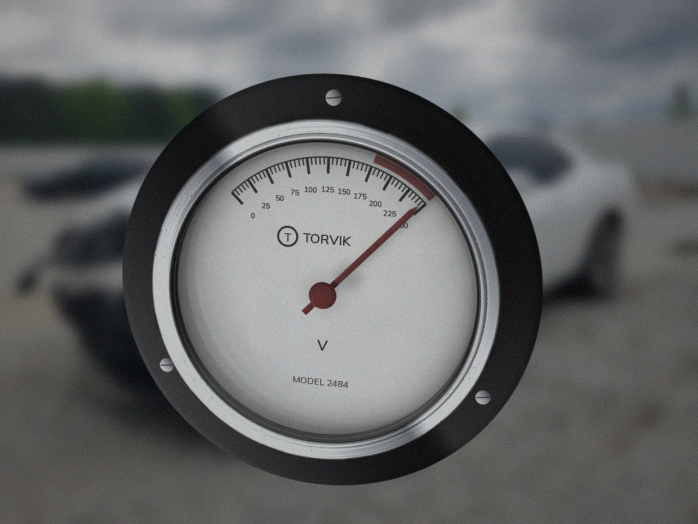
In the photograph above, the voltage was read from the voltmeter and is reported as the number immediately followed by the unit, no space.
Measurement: 245V
